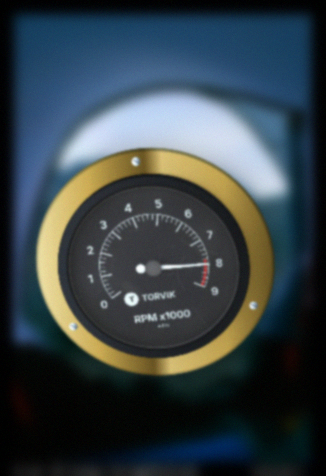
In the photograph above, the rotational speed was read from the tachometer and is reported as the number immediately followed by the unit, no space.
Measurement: 8000rpm
